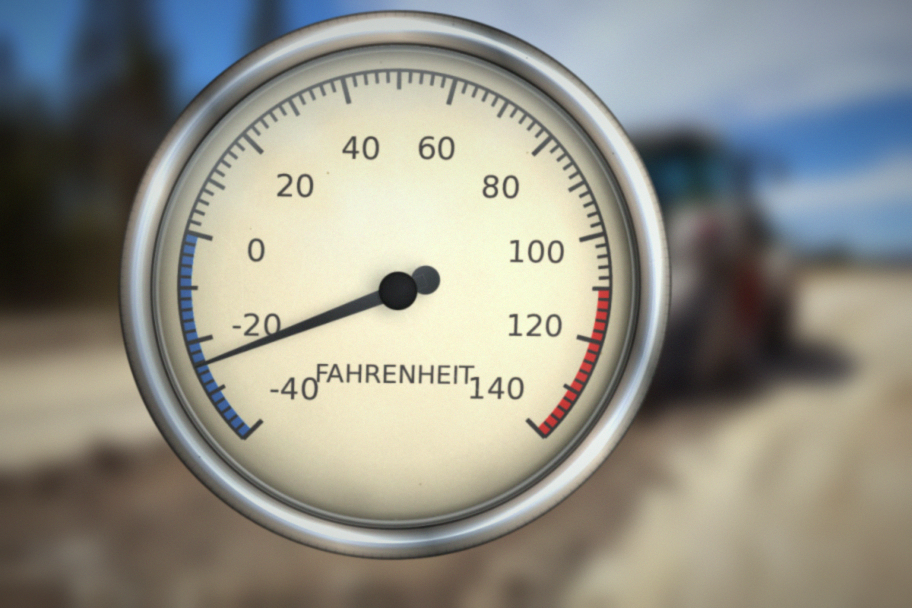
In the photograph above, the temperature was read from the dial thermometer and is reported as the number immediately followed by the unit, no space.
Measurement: -24°F
